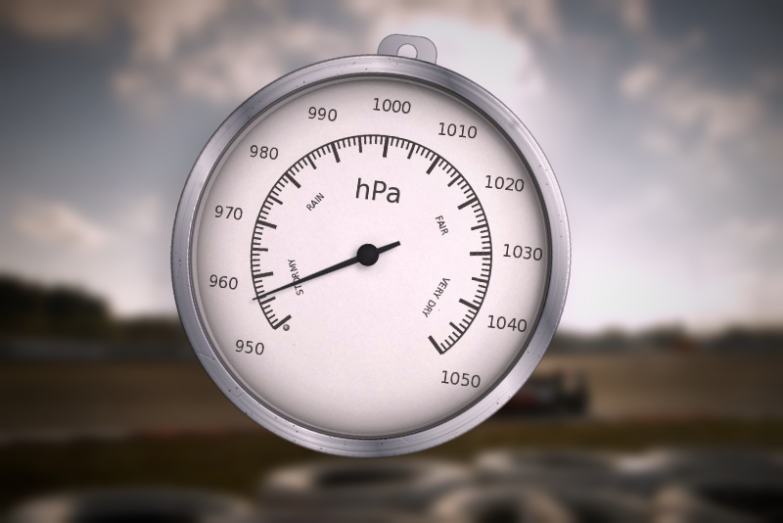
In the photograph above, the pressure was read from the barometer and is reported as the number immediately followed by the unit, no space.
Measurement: 956hPa
